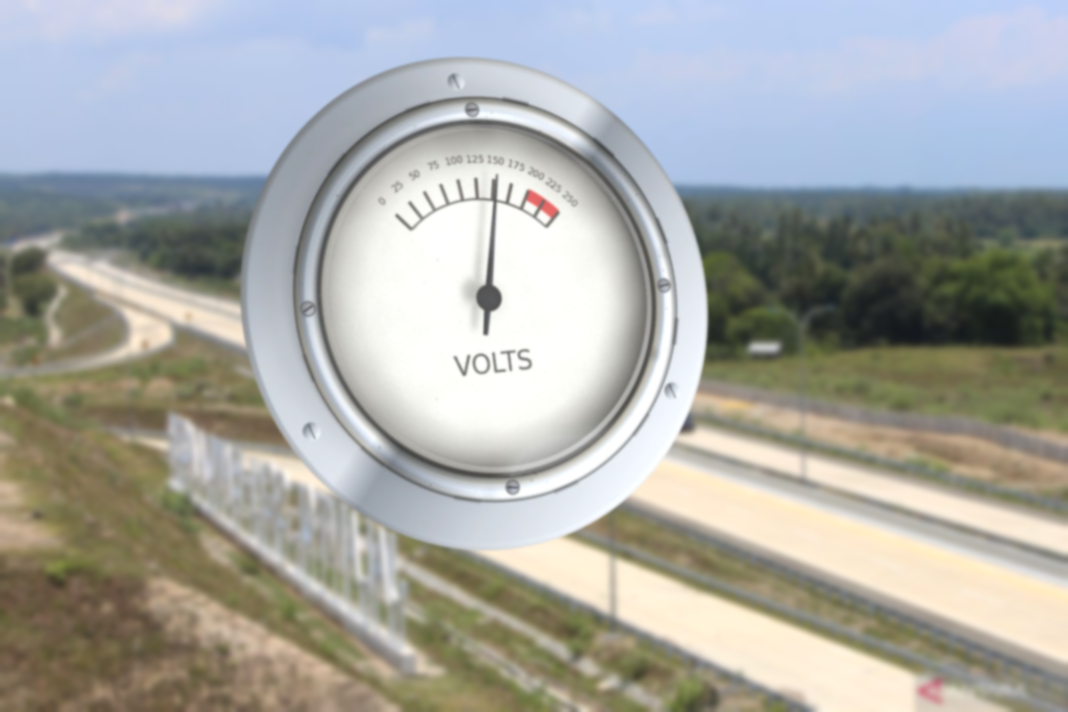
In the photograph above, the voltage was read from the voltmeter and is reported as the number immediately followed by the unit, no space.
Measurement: 150V
